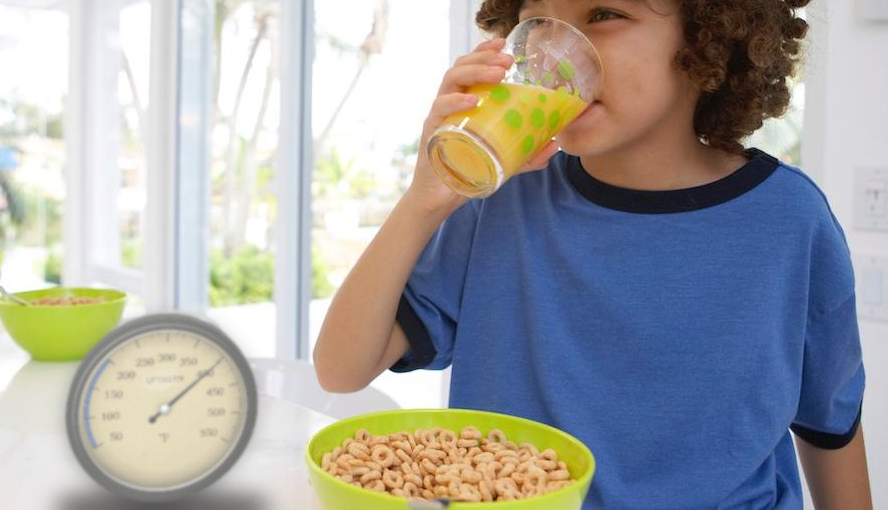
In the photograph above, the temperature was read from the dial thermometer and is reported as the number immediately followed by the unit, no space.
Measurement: 400°F
